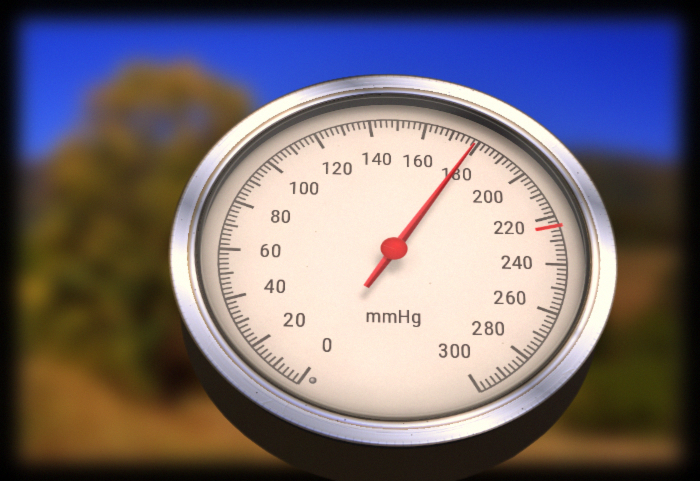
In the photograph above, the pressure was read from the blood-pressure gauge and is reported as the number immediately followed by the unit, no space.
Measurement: 180mmHg
